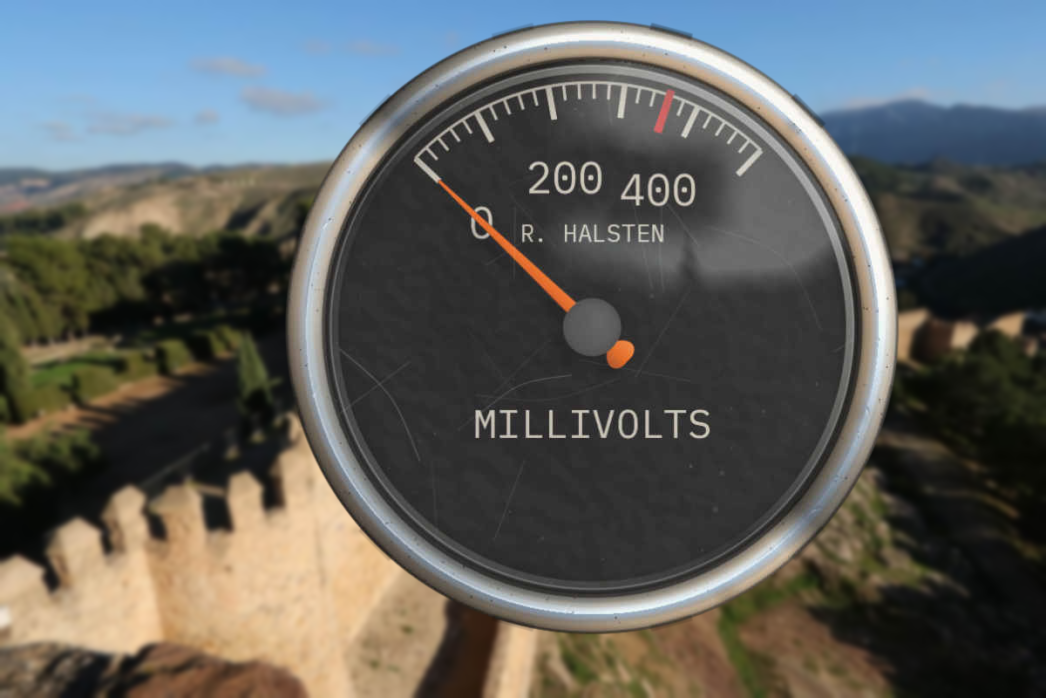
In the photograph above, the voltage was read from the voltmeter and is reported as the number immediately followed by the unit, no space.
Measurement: 0mV
